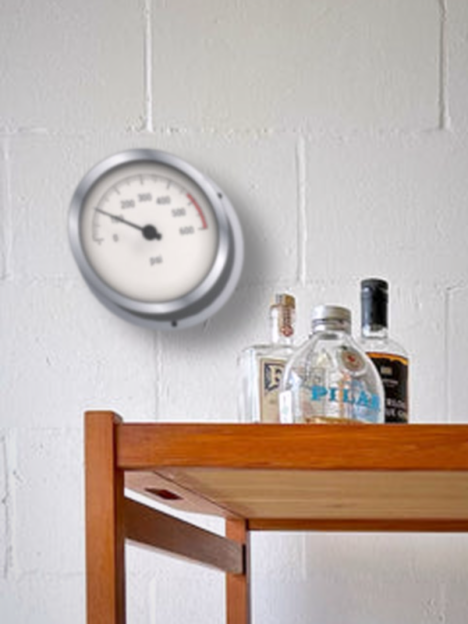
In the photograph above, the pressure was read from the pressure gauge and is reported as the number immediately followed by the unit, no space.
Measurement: 100psi
